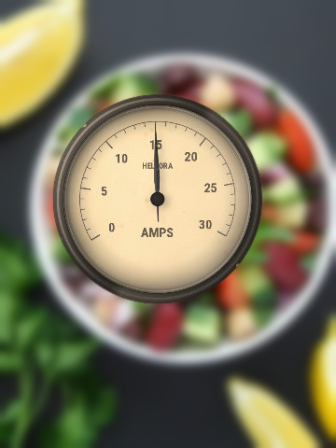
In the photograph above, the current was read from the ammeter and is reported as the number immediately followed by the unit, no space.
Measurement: 15A
